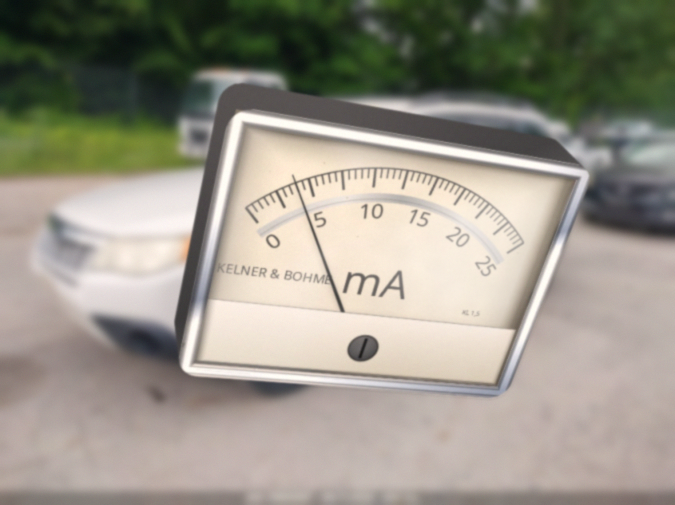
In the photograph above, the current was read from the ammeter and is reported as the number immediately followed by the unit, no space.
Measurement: 4mA
